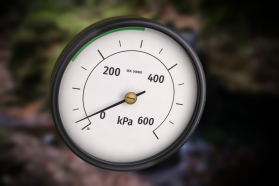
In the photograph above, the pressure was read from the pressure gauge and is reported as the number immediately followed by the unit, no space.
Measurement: 25kPa
